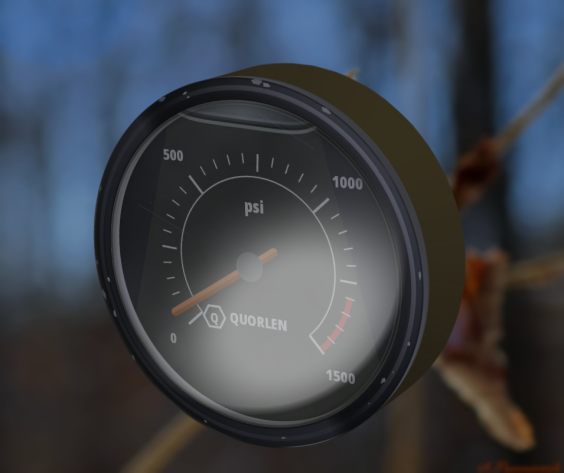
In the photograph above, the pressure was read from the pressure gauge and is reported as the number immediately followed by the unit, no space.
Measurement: 50psi
